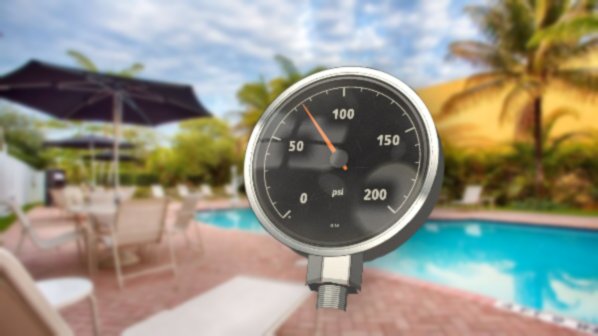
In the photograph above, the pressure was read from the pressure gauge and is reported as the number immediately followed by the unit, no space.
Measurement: 75psi
